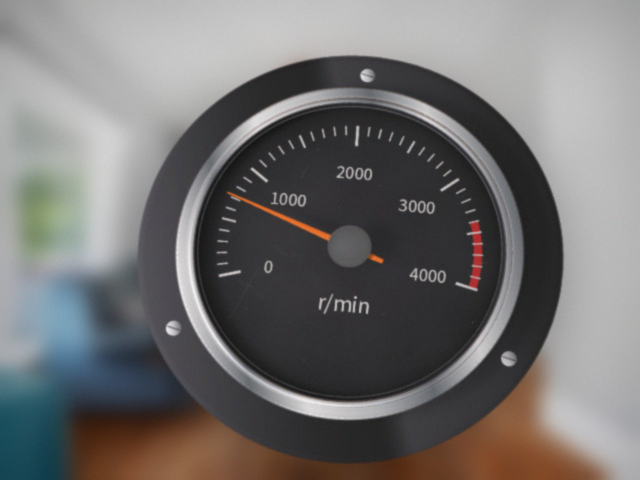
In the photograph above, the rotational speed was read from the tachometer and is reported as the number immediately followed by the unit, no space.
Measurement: 700rpm
